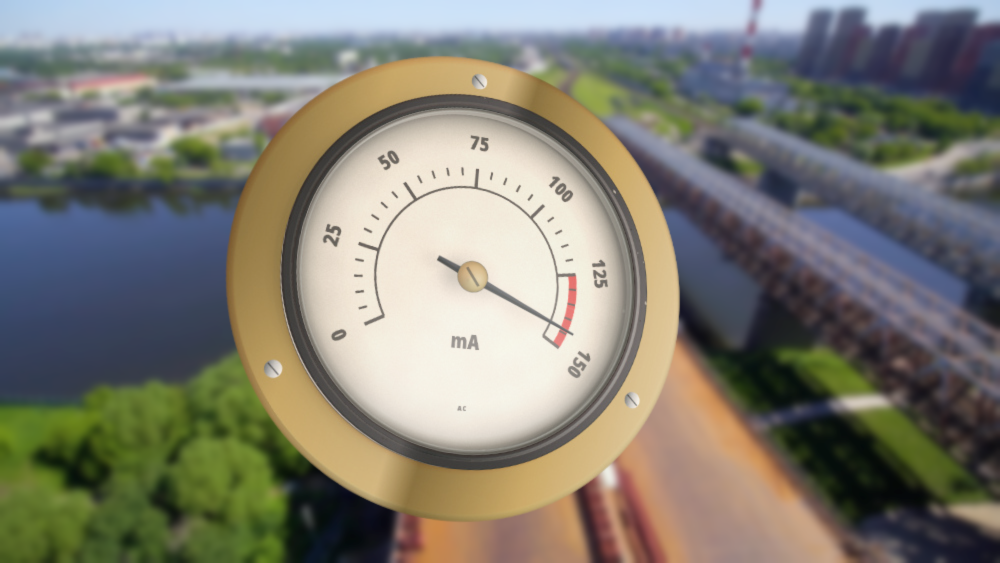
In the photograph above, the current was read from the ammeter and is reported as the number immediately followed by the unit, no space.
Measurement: 145mA
